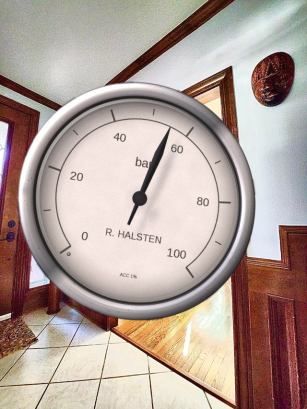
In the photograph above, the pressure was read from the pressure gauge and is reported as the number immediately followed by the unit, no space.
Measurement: 55bar
